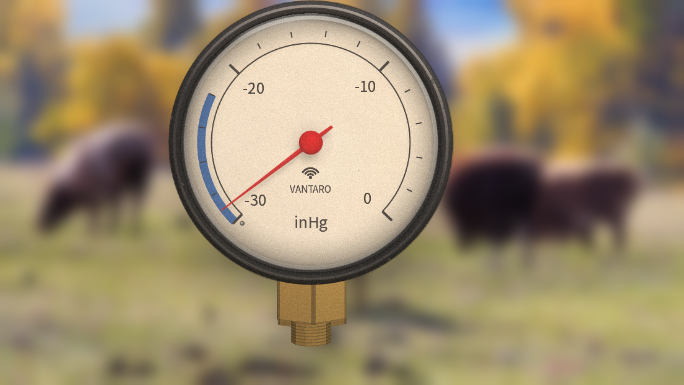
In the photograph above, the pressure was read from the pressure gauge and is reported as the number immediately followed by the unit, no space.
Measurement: -29inHg
